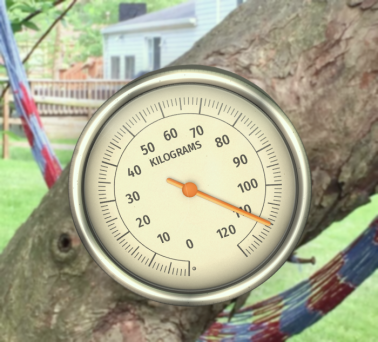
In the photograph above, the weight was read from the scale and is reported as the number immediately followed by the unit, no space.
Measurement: 110kg
